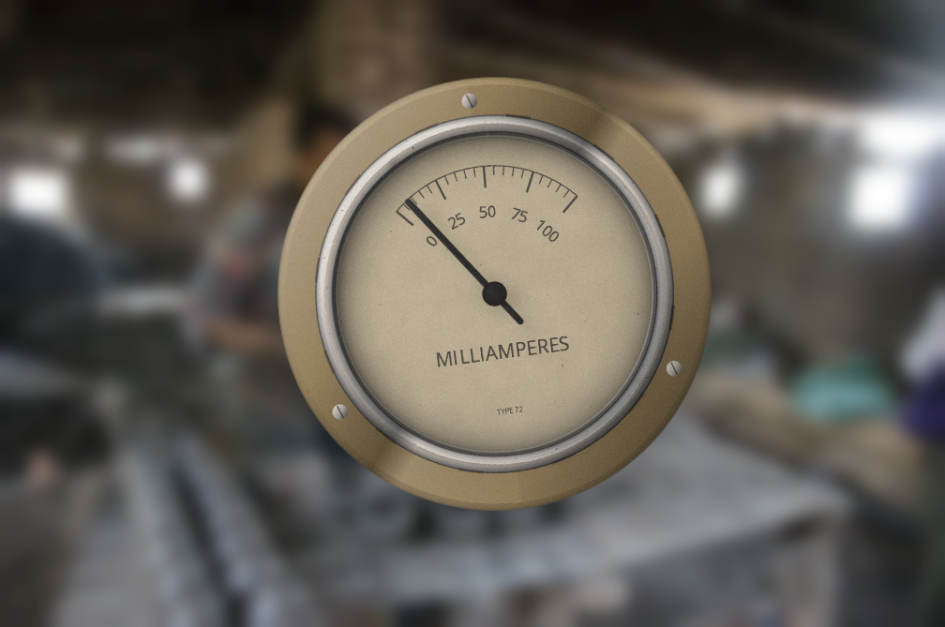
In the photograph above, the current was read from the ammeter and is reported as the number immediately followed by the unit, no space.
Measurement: 7.5mA
